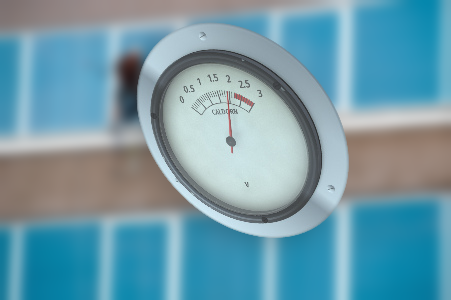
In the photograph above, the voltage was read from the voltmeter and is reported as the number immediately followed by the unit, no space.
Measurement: 2V
